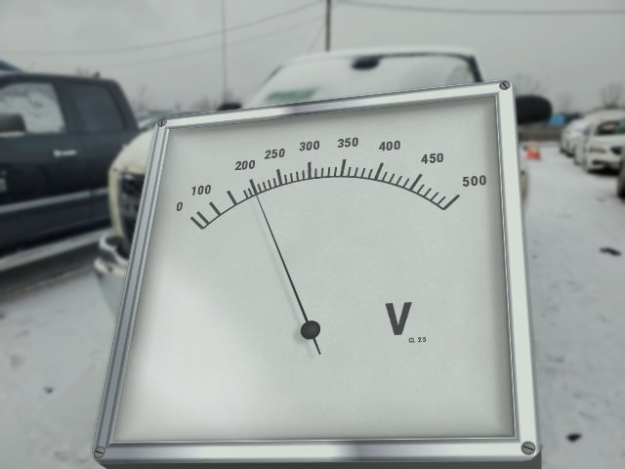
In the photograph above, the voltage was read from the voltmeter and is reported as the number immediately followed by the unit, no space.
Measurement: 200V
